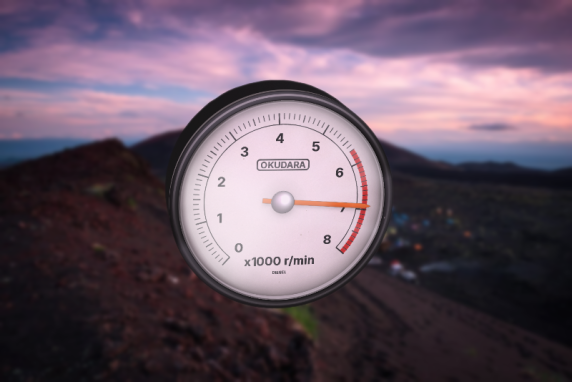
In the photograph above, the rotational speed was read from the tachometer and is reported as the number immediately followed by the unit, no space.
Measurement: 6900rpm
